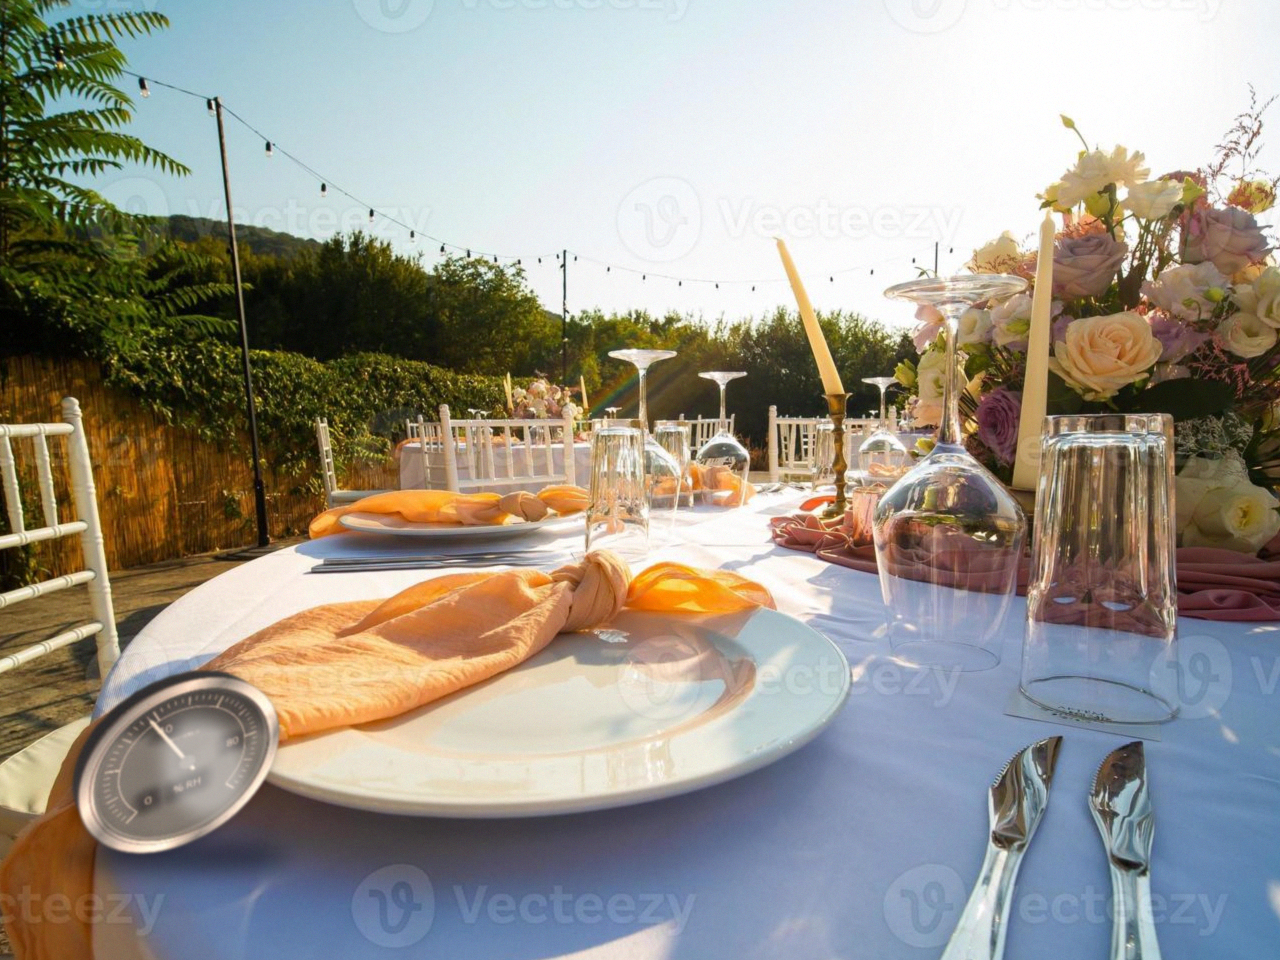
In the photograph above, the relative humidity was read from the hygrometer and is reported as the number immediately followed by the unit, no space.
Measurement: 38%
